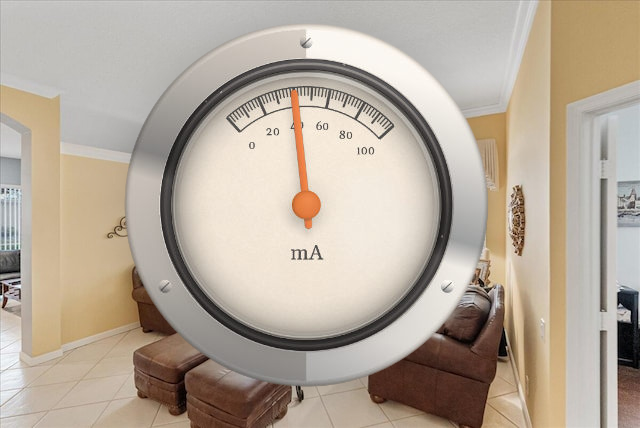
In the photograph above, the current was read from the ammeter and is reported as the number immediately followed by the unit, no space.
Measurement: 40mA
